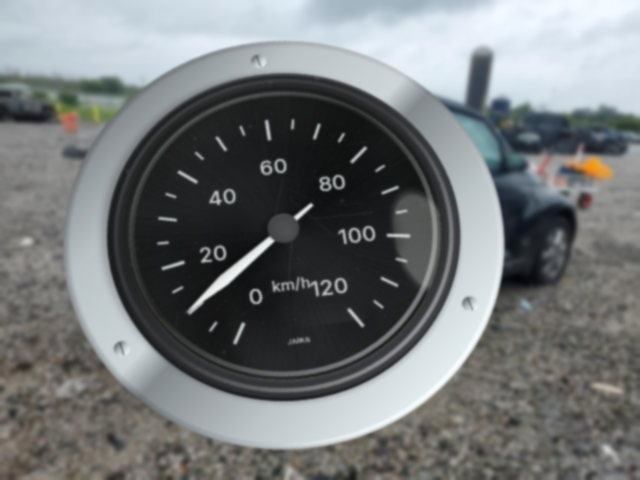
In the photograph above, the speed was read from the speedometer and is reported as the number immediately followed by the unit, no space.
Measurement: 10km/h
